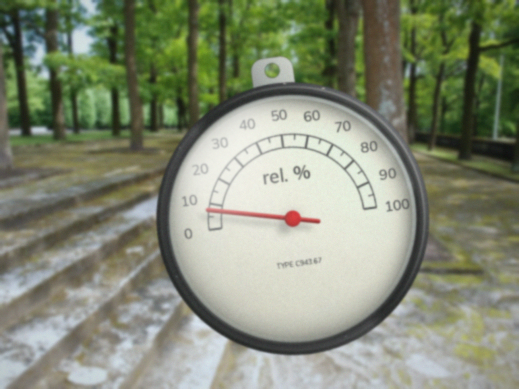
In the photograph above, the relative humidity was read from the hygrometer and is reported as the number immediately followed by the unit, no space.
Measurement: 7.5%
